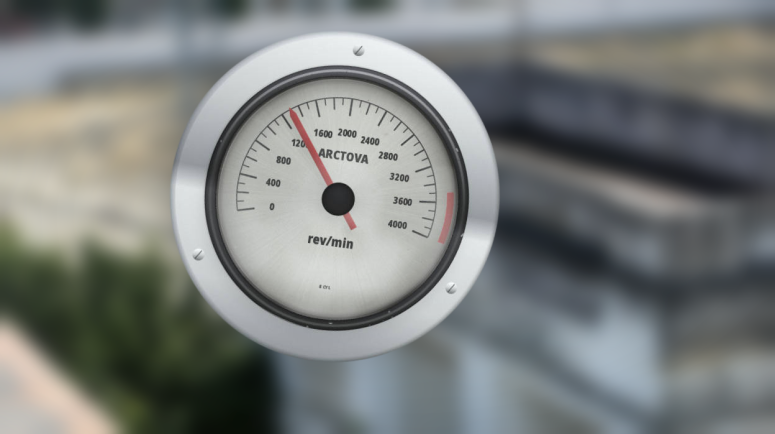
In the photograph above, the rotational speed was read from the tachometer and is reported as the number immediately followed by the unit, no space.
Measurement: 1300rpm
